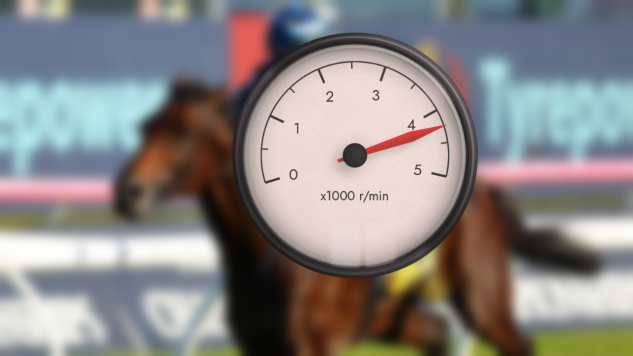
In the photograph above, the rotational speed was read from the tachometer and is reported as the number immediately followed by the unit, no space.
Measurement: 4250rpm
